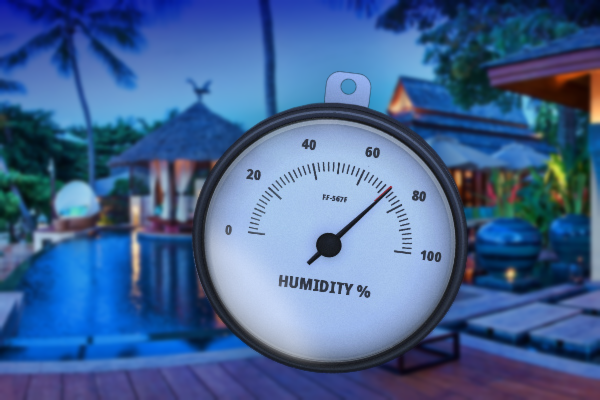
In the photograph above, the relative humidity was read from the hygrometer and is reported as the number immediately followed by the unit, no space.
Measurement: 72%
